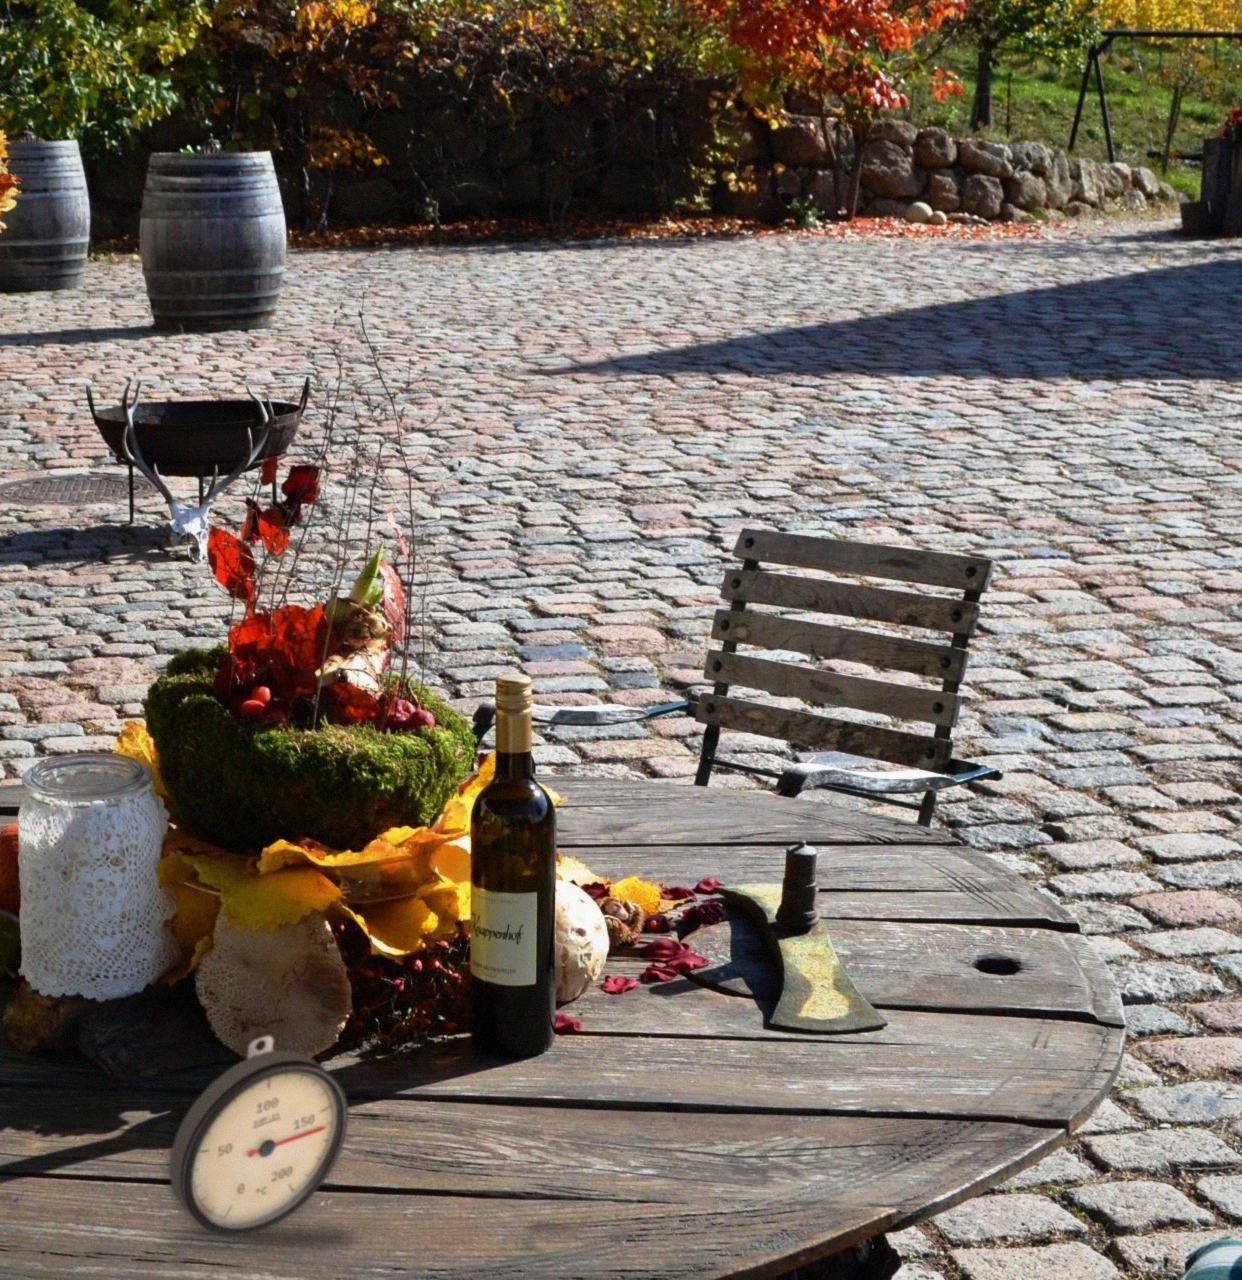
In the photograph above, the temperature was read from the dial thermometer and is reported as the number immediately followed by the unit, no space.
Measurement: 160°C
